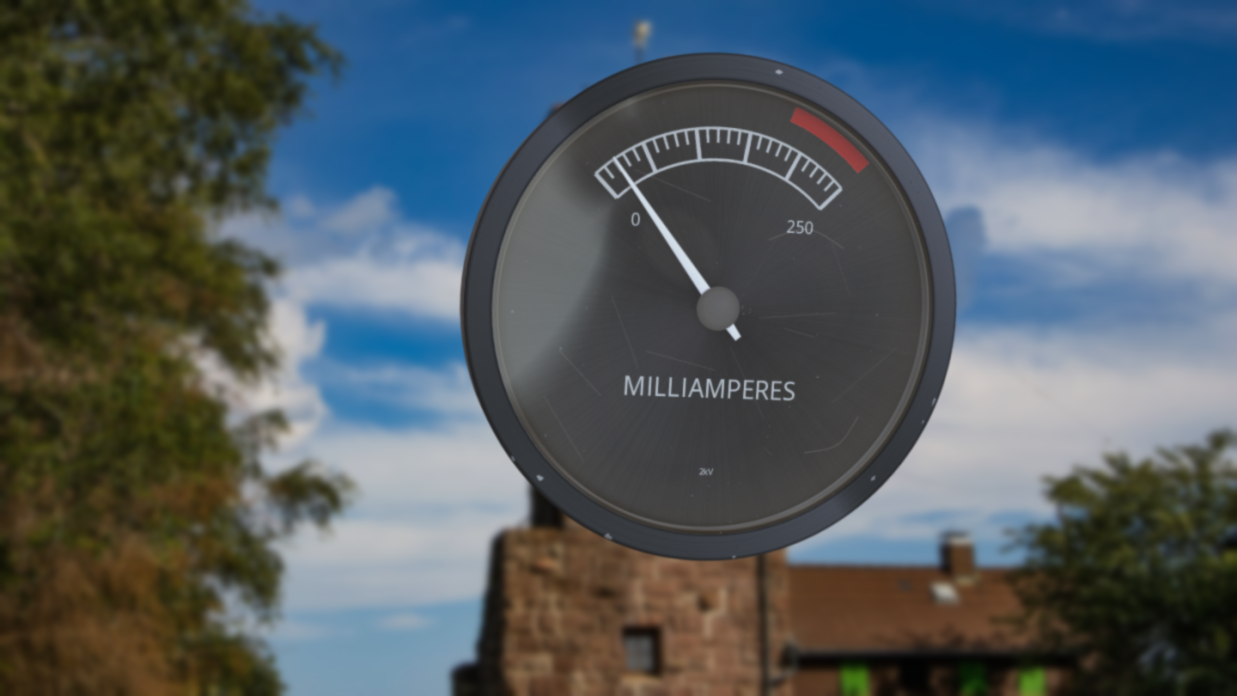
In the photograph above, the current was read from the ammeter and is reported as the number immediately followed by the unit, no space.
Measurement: 20mA
